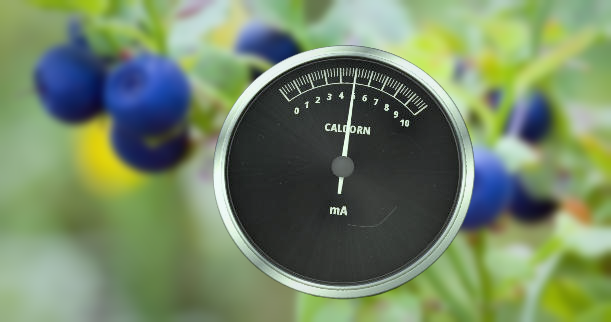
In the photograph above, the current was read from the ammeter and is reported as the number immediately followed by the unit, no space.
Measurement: 5mA
